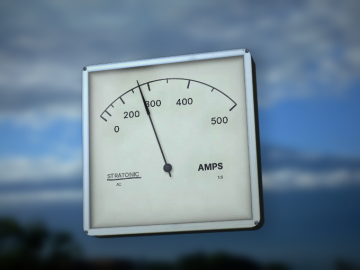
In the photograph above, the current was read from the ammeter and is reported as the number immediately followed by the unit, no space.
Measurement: 275A
